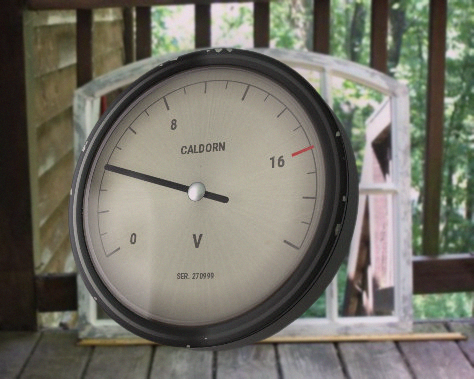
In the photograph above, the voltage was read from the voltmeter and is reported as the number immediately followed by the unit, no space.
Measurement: 4V
